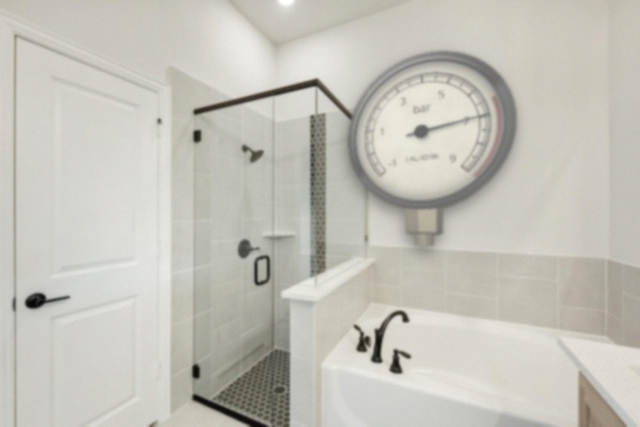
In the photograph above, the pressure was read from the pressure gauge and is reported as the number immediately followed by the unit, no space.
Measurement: 7bar
